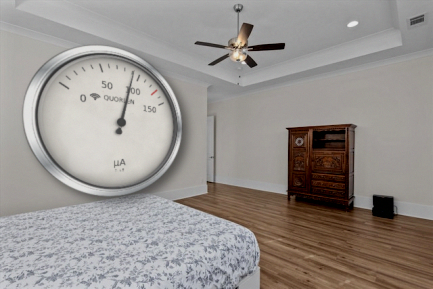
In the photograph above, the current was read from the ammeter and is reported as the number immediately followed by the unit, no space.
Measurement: 90µA
